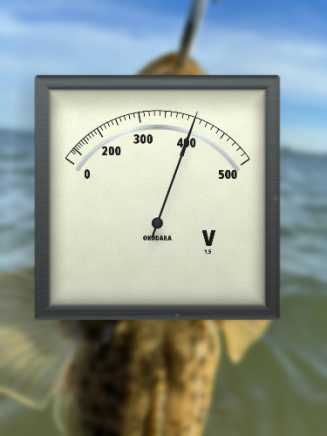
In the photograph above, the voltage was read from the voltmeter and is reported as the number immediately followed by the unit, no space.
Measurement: 400V
